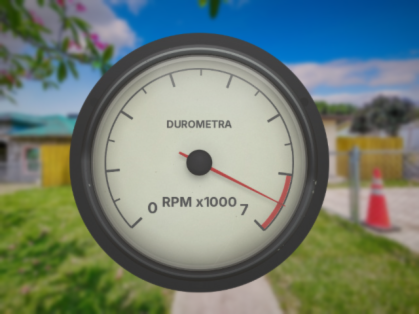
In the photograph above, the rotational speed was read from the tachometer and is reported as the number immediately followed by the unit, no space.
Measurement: 6500rpm
